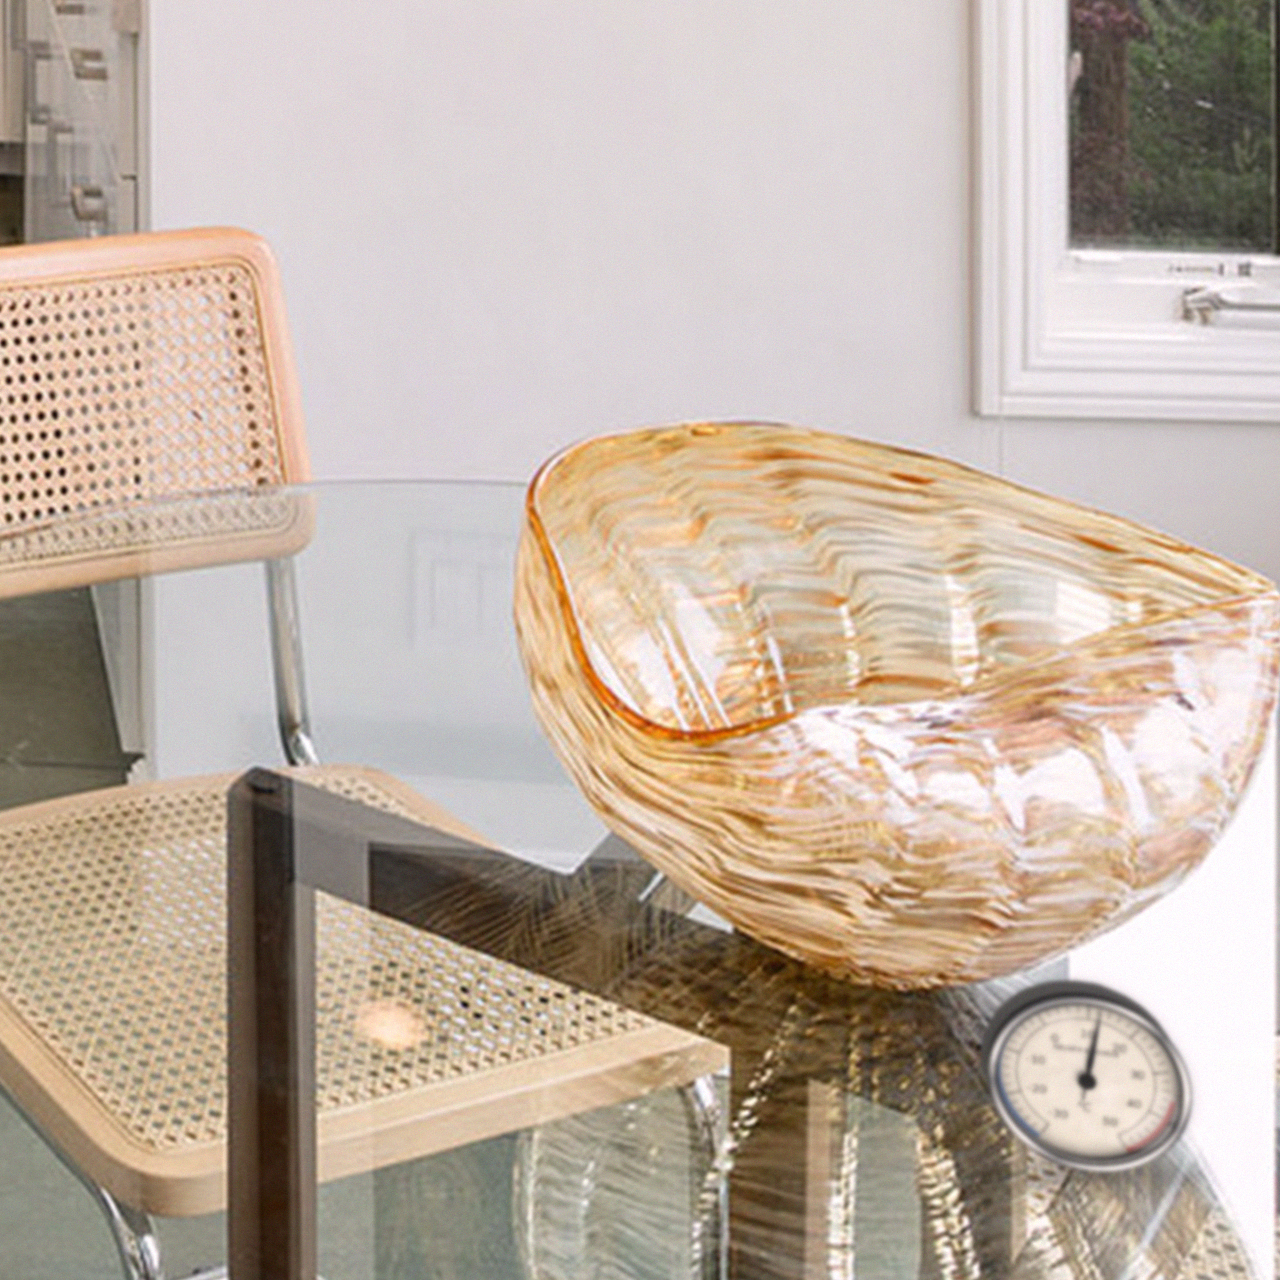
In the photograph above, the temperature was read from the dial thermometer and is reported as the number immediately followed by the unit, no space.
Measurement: 12°C
